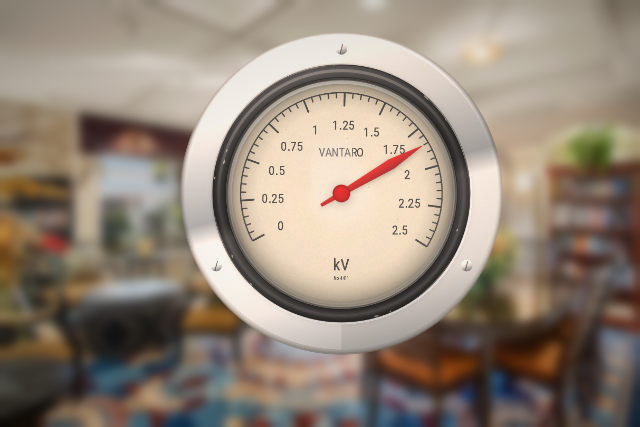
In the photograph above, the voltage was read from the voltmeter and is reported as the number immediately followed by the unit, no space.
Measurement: 1.85kV
